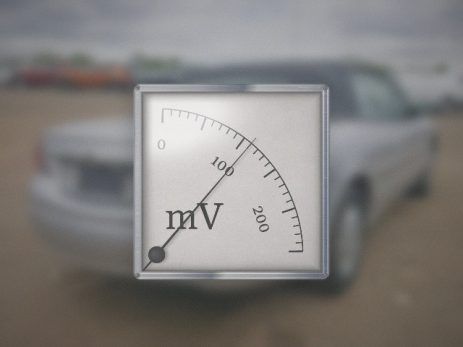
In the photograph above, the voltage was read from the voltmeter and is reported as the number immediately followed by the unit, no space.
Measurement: 110mV
